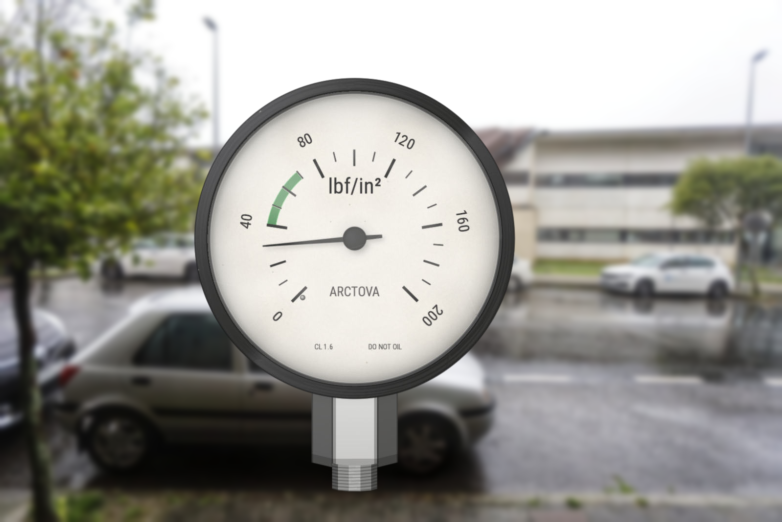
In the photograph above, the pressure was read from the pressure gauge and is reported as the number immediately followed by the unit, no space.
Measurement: 30psi
